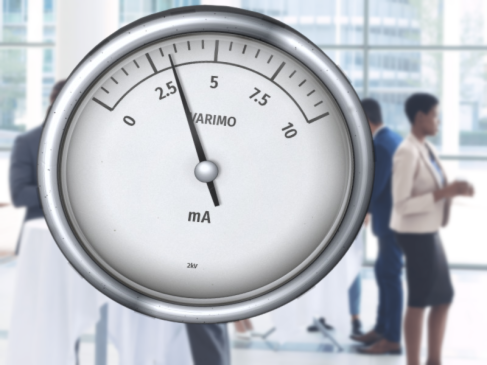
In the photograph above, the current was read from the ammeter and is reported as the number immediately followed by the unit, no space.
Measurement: 3.25mA
